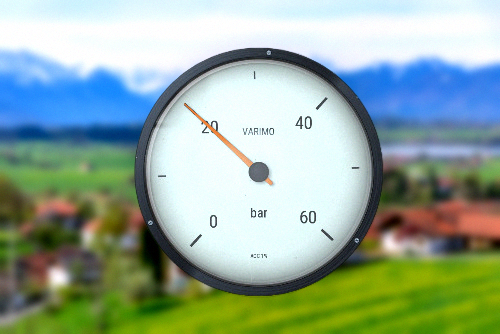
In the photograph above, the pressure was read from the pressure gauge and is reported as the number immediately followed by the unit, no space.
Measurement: 20bar
